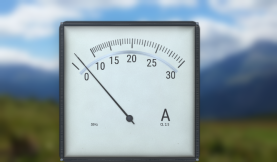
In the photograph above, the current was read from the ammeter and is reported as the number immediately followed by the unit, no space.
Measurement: 5A
